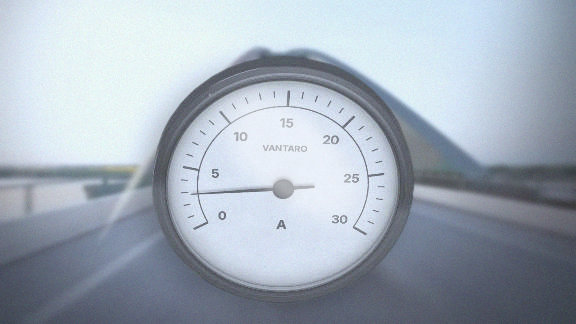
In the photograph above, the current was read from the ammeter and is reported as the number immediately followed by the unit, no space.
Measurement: 3A
